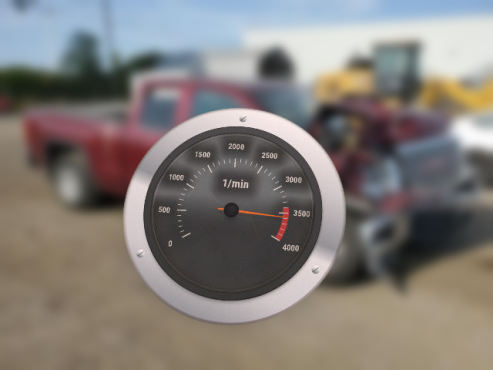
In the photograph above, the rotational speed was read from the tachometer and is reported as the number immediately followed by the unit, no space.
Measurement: 3600rpm
